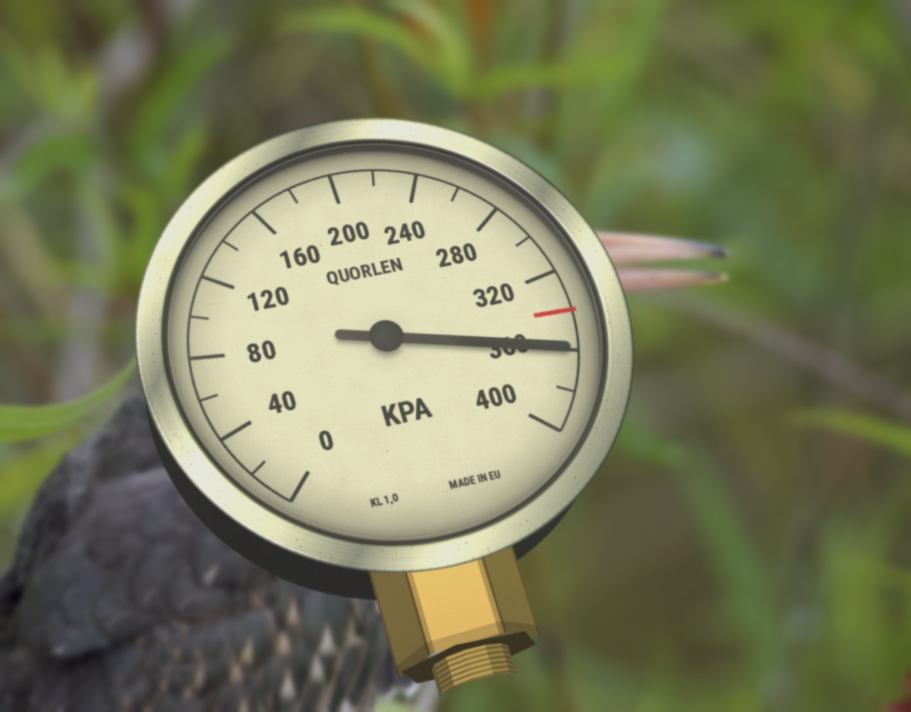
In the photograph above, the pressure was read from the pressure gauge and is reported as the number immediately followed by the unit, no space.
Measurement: 360kPa
